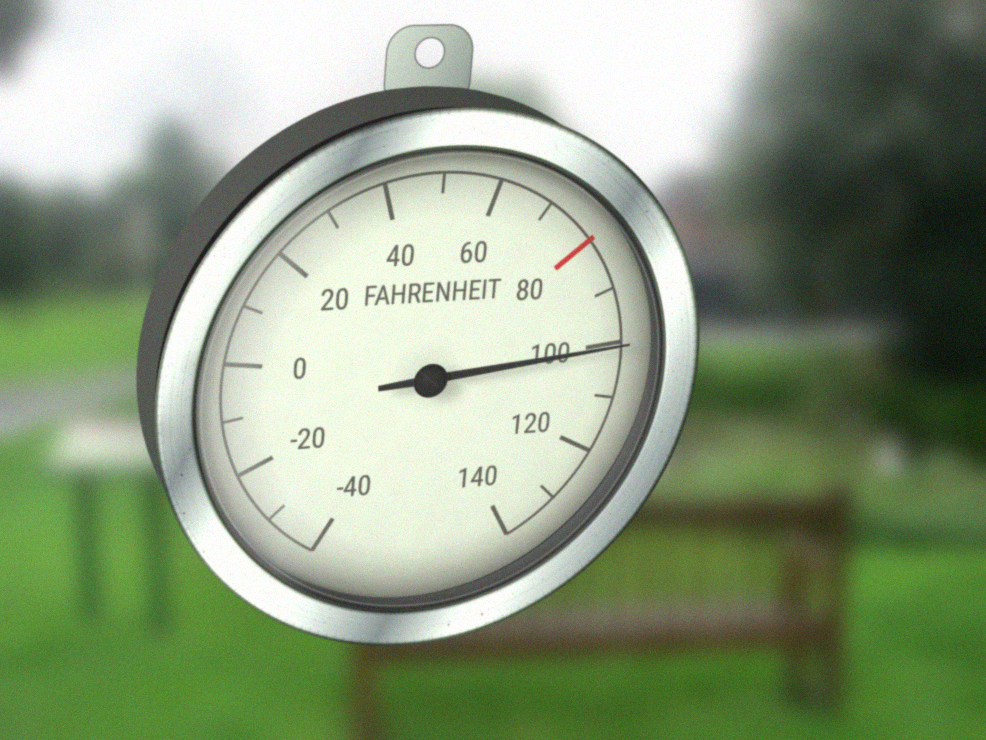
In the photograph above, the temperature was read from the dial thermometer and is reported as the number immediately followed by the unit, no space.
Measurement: 100°F
